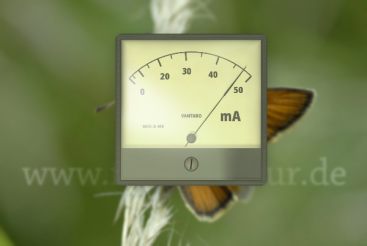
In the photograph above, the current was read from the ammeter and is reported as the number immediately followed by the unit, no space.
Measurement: 47.5mA
